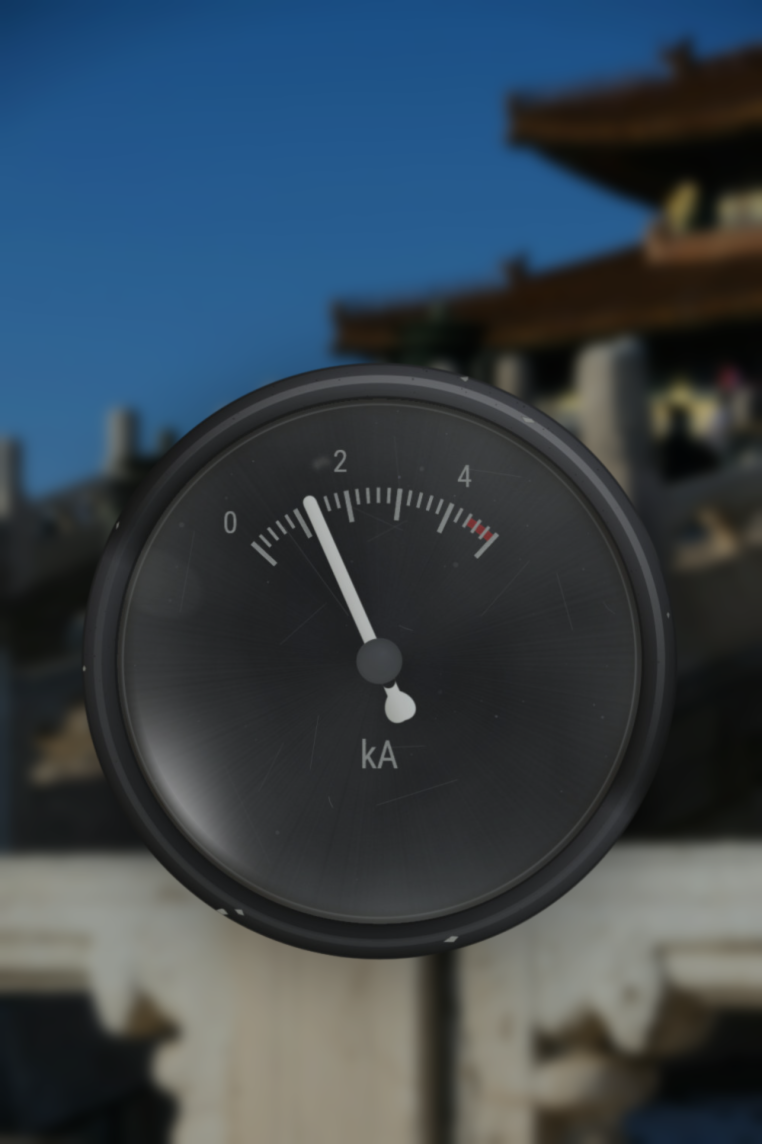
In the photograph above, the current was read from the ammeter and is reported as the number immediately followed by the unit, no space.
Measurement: 1.3kA
